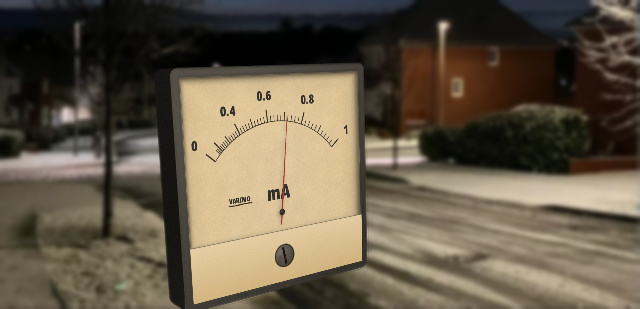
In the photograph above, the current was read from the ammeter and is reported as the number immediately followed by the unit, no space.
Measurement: 0.7mA
